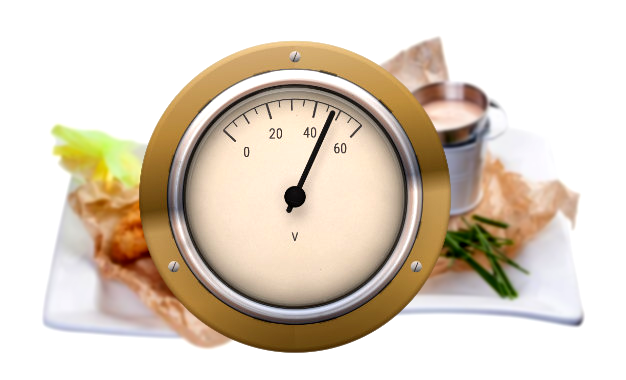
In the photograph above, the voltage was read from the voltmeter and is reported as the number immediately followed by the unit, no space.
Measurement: 47.5V
